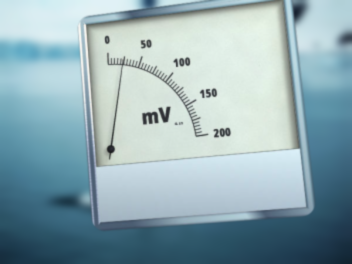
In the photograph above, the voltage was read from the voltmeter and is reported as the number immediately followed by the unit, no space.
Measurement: 25mV
